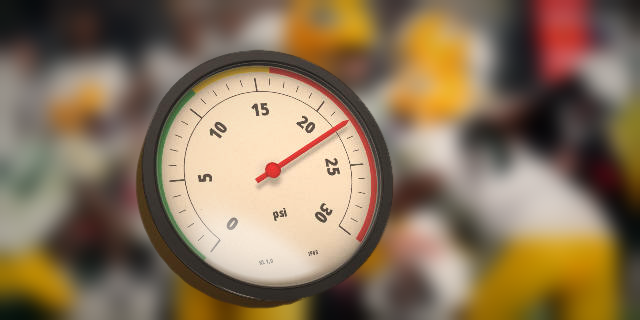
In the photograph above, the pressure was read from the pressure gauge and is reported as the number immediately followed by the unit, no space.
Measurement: 22psi
